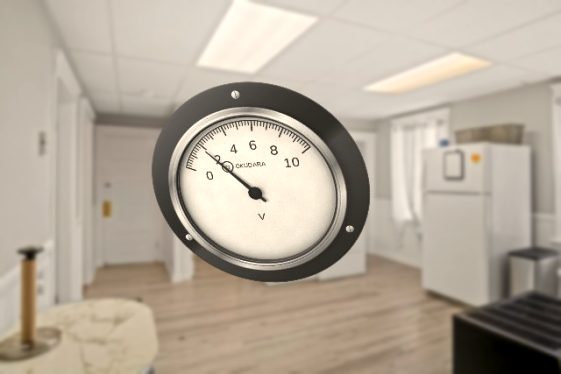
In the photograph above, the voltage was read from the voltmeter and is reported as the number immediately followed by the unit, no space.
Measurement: 2V
